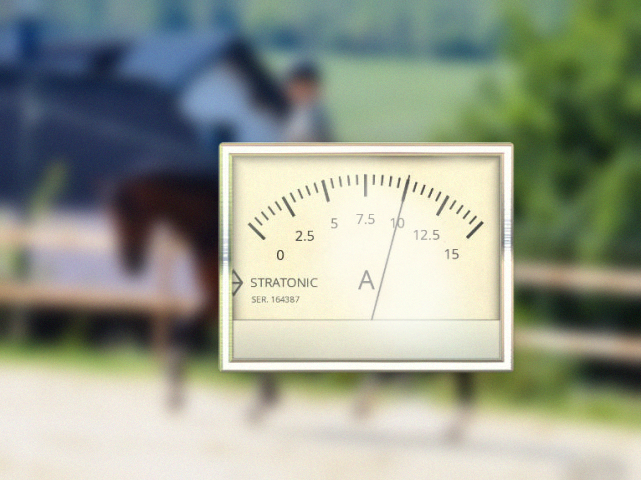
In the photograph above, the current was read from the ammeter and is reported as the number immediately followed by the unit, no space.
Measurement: 10A
